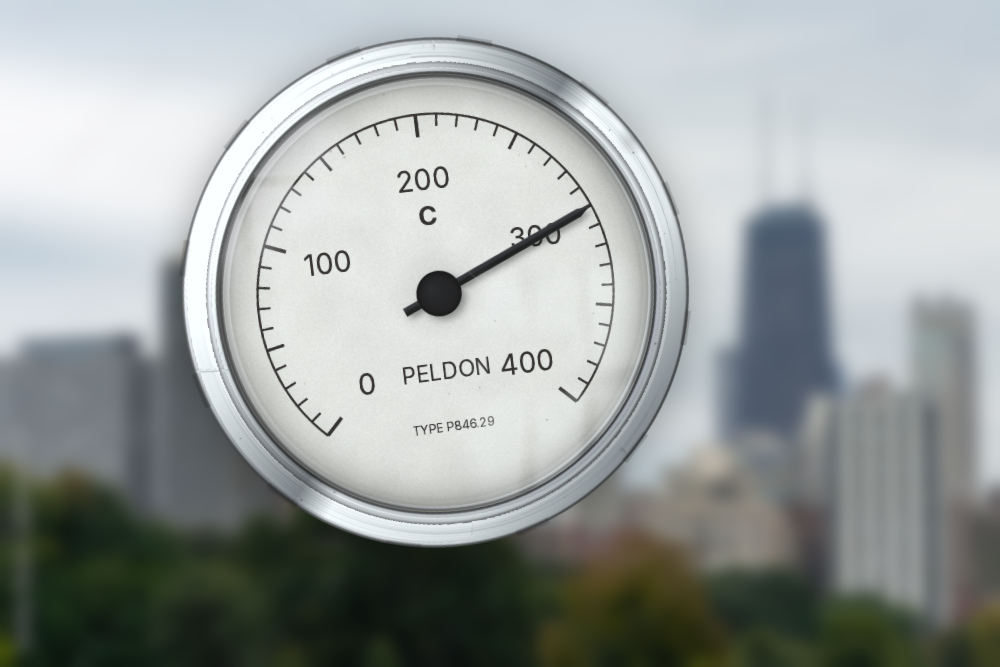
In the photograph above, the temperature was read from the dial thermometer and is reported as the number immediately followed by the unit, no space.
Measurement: 300°C
